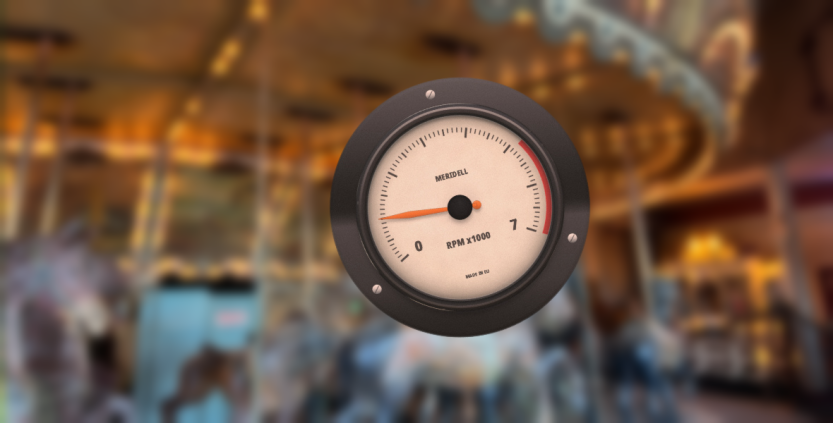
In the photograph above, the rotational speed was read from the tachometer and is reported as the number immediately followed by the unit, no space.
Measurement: 1000rpm
